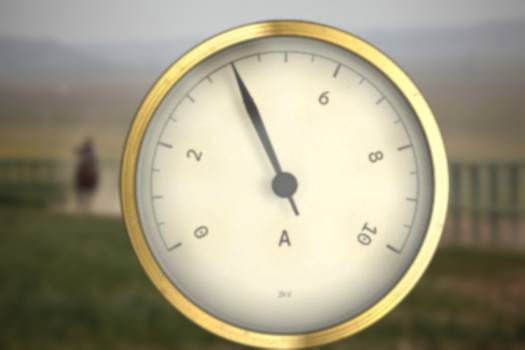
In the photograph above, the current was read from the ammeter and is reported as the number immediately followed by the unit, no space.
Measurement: 4A
